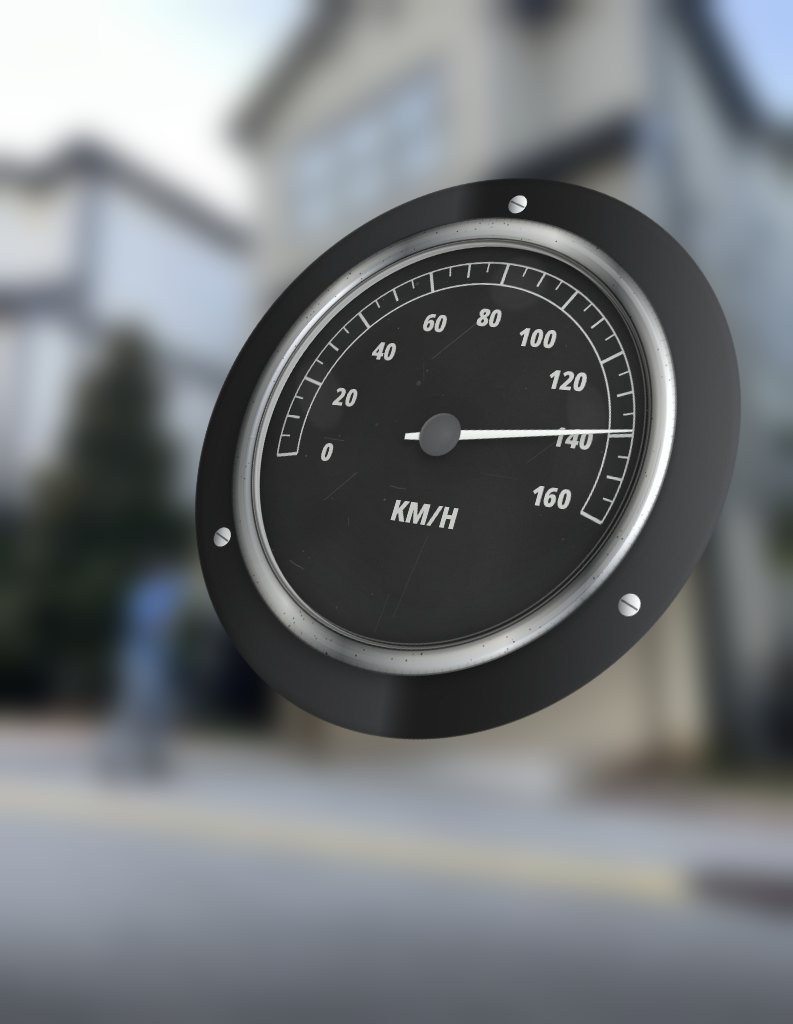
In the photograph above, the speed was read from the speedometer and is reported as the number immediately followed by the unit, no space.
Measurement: 140km/h
